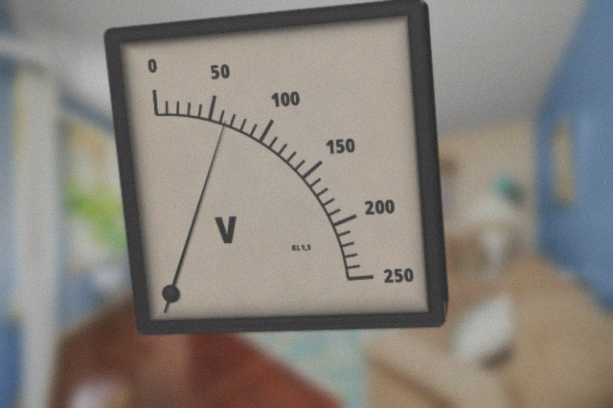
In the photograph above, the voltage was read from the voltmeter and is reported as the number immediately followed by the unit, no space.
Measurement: 65V
